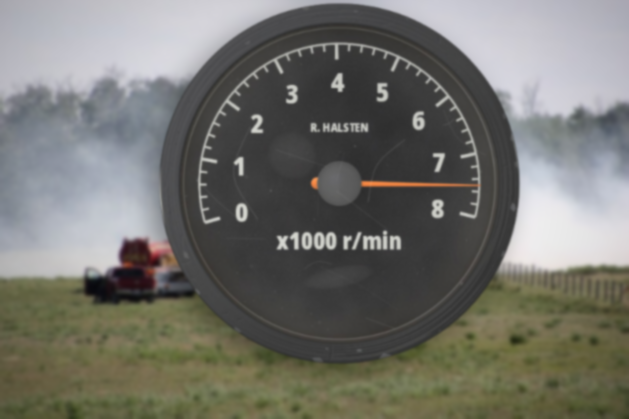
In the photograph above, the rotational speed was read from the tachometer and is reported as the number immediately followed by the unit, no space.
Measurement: 7500rpm
